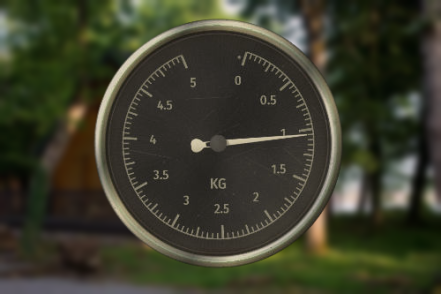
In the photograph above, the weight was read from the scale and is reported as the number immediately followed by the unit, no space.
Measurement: 1.05kg
